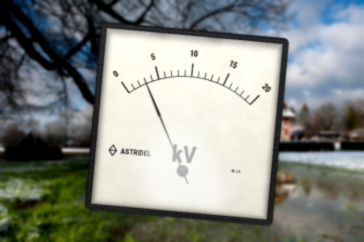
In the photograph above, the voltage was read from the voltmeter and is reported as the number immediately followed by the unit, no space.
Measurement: 3kV
